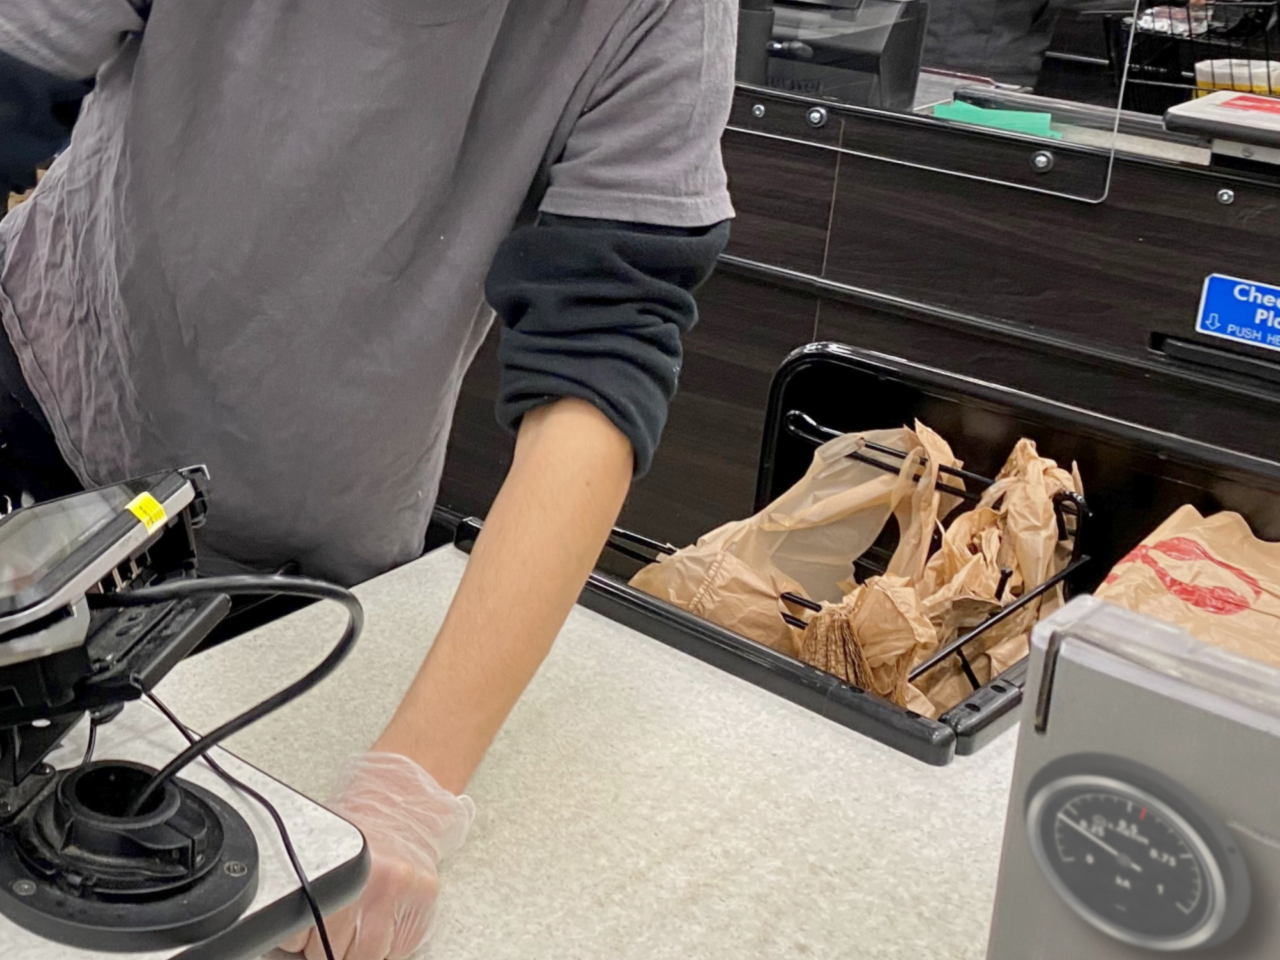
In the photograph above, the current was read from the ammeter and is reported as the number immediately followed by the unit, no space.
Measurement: 0.2kA
